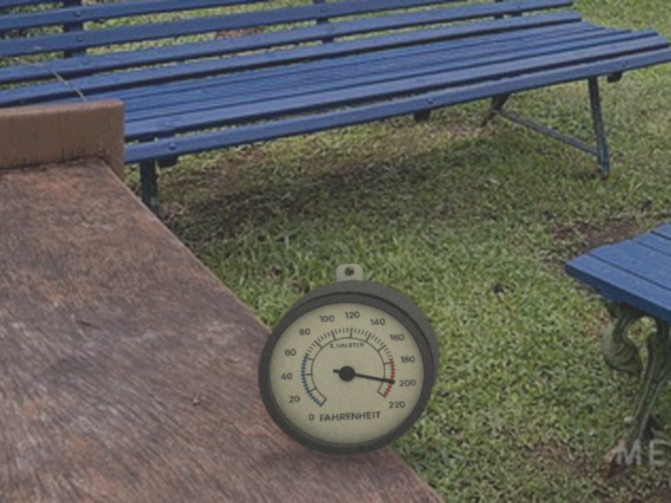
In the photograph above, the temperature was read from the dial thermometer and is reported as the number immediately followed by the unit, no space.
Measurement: 200°F
